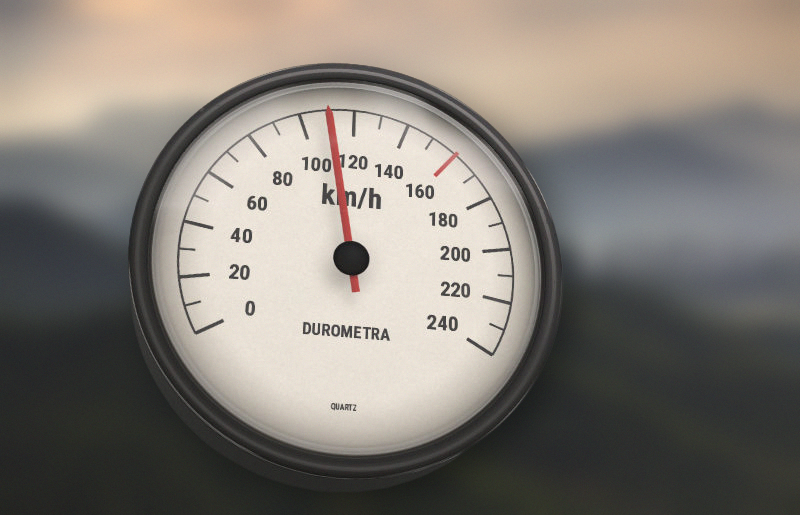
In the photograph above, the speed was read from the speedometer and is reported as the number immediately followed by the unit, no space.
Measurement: 110km/h
